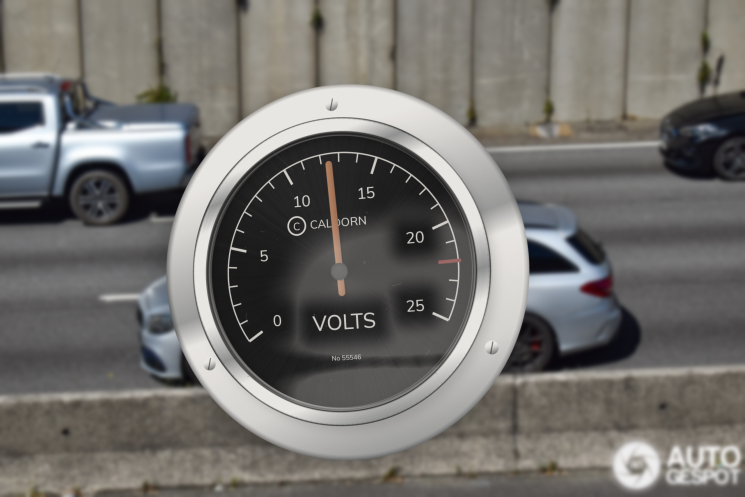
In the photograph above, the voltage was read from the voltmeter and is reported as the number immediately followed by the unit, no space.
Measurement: 12.5V
